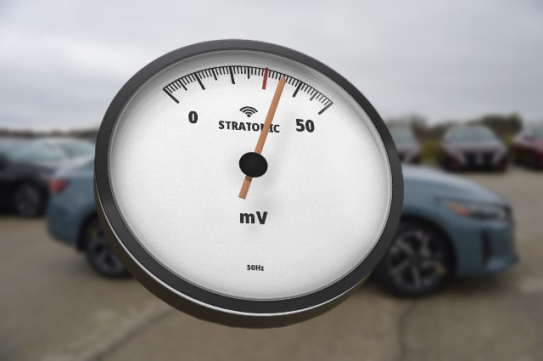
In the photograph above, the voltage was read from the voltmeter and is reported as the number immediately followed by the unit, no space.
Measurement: 35mV
